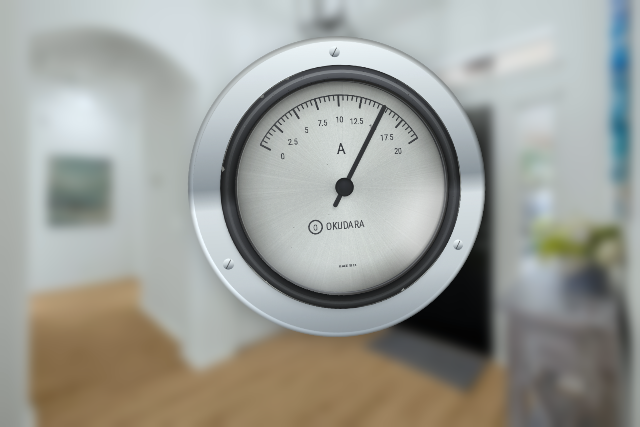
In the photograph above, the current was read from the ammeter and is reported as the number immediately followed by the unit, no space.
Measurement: 15A
